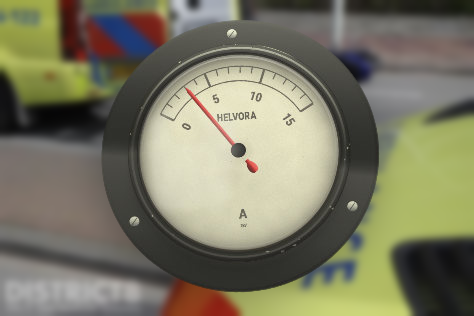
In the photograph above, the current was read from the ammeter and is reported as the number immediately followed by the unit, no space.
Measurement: 3A
